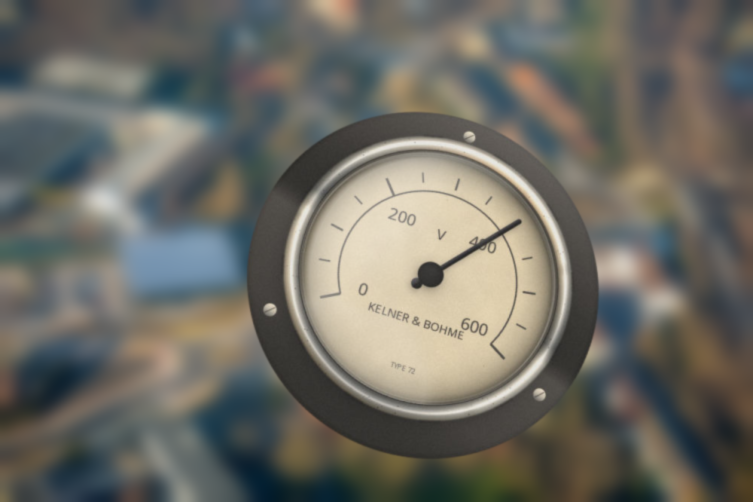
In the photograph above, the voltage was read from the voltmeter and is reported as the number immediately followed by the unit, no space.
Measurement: 400V
